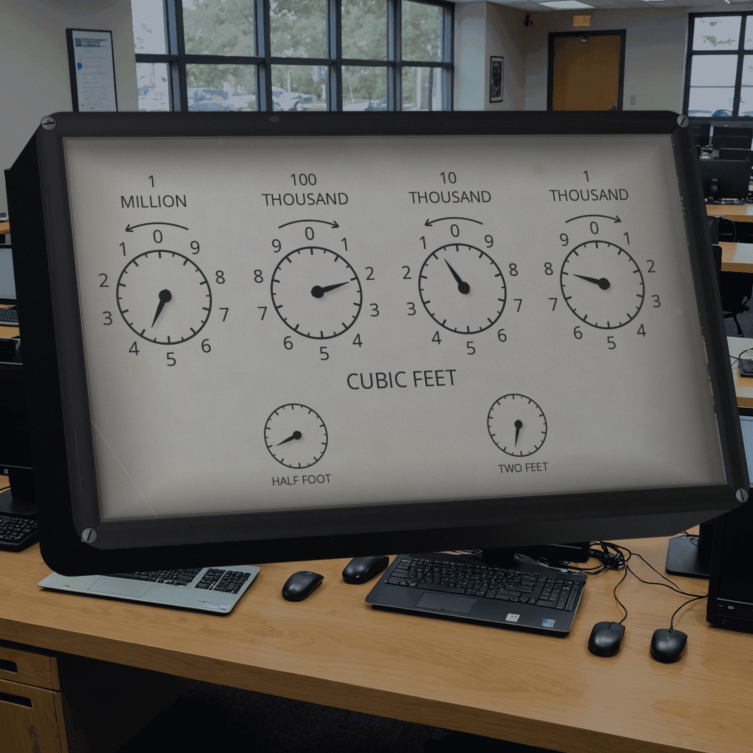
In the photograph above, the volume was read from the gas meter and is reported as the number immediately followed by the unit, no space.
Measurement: 420800ft³
